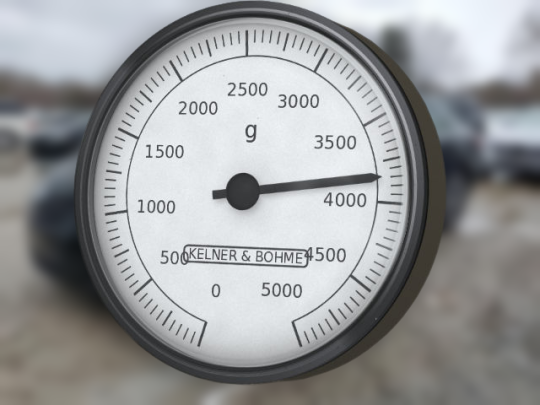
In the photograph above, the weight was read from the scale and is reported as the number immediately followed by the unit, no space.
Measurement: 3850g
